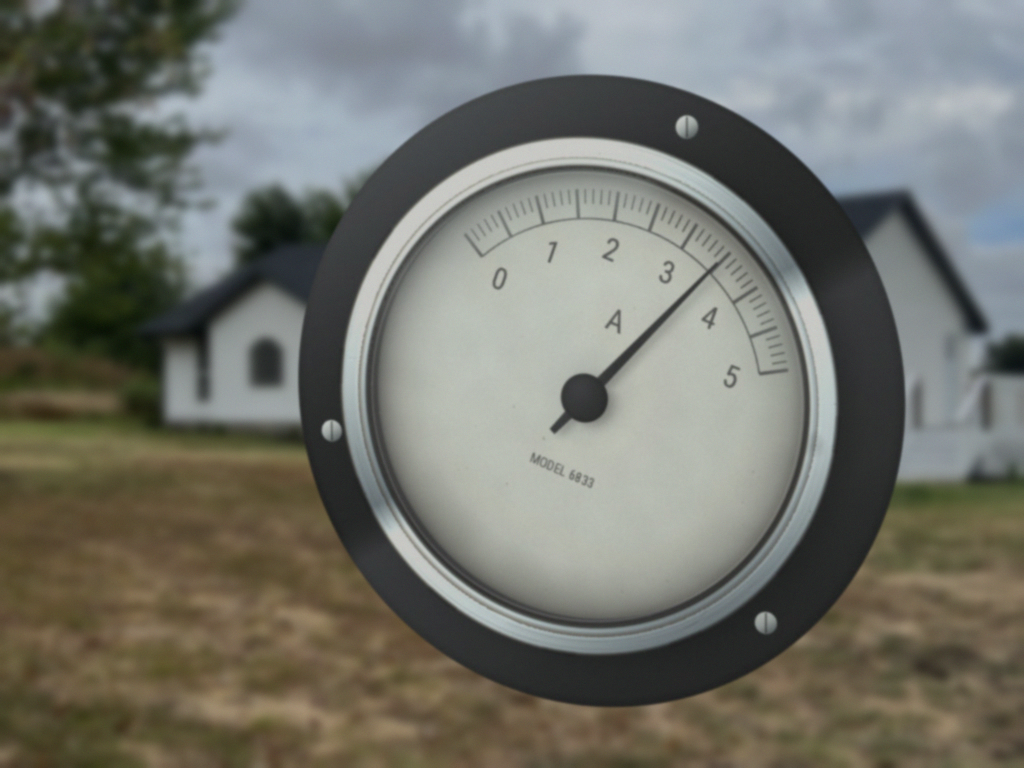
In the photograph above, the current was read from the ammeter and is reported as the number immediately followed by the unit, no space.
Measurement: 3.5A
